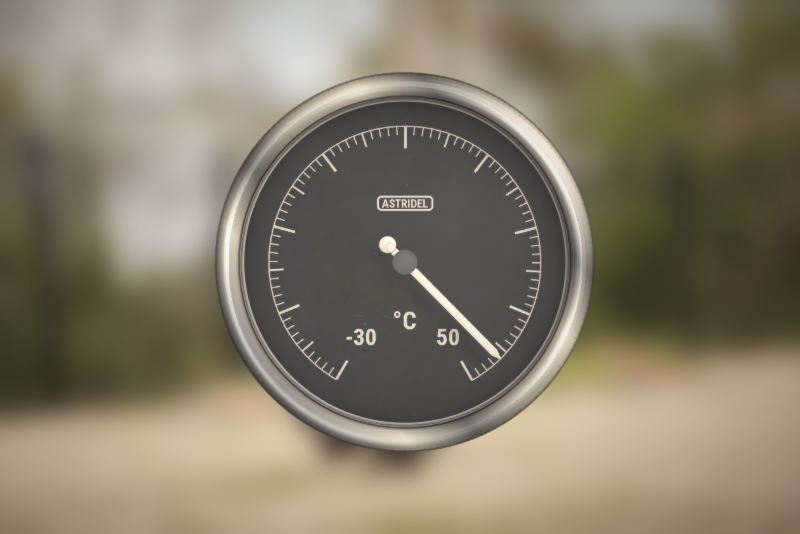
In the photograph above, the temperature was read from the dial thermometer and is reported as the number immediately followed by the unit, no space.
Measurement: 46°C
